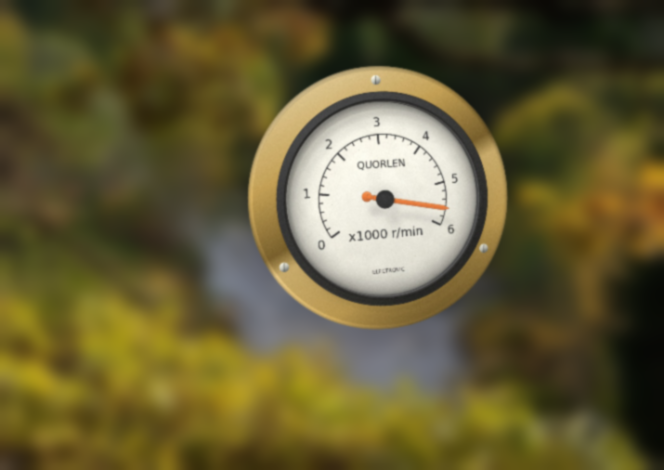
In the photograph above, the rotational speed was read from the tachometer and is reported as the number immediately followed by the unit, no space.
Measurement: 5600rpm
